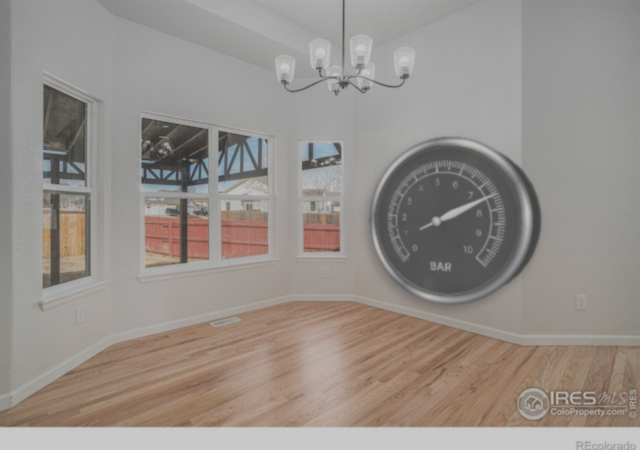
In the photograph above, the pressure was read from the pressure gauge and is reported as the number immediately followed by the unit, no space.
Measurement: 7.5bar
